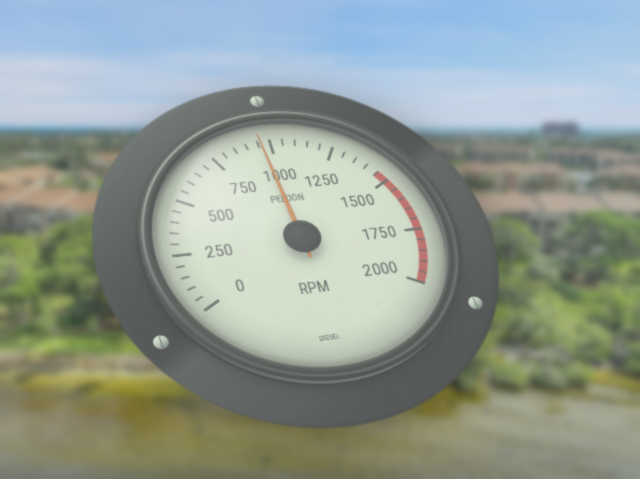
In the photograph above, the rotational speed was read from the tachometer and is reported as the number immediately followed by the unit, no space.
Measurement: 950rpm
